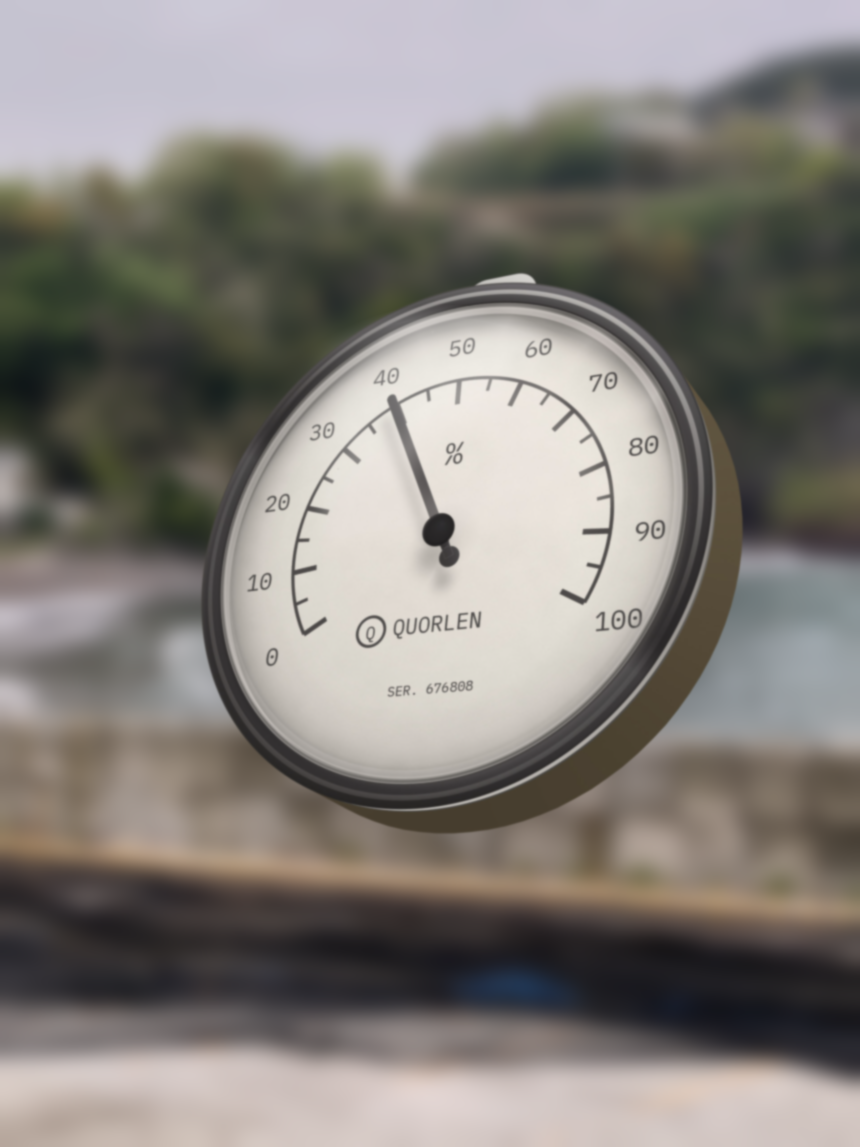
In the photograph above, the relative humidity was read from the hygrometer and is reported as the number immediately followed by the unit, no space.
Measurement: 40%
